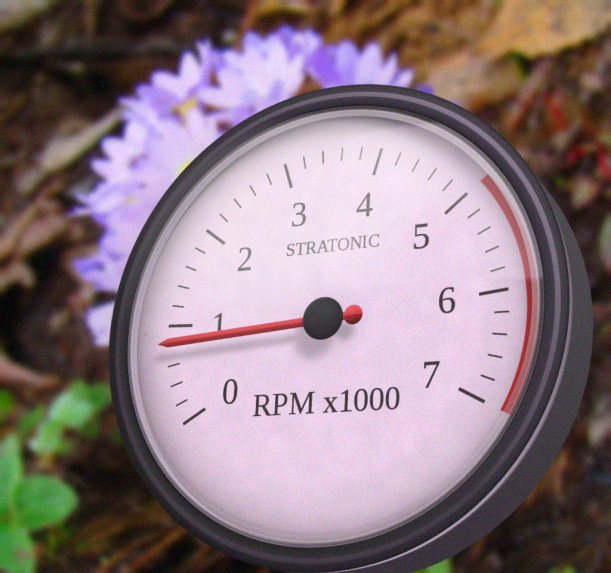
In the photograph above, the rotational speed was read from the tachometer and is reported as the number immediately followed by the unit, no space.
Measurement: 800rpm
